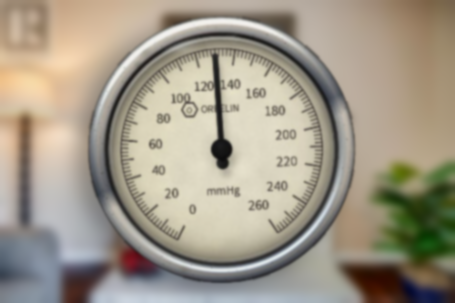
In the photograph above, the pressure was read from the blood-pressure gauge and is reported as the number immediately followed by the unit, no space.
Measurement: 130mmHg
